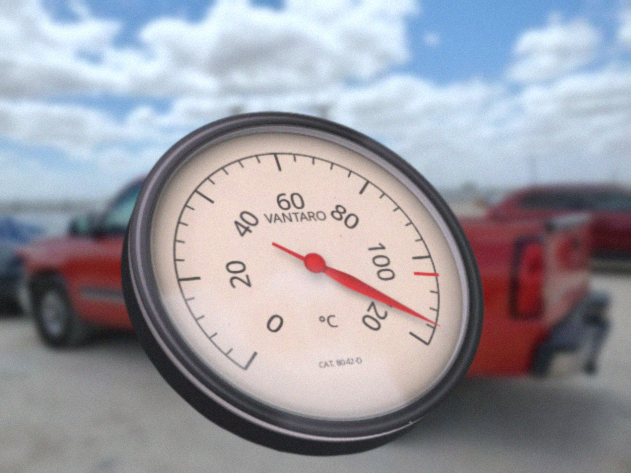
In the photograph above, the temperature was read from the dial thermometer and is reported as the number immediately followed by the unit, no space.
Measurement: 116°C
